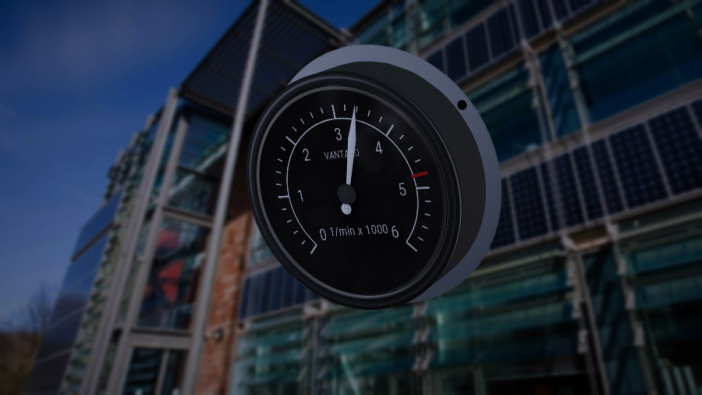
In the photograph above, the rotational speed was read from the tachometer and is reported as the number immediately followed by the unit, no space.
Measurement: 3400rpm
